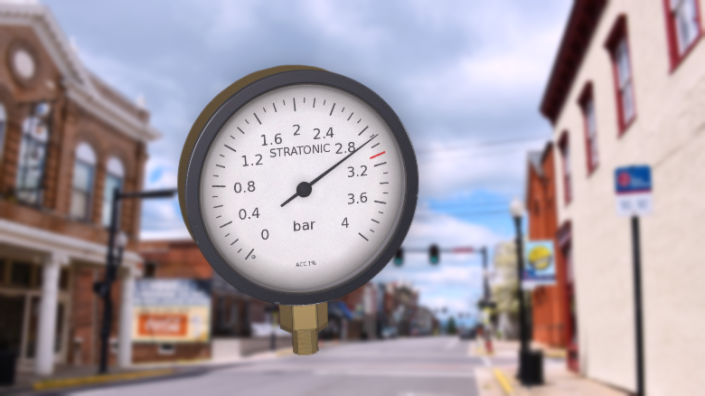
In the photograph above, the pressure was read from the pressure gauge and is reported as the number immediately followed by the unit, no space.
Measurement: 2.9bar
